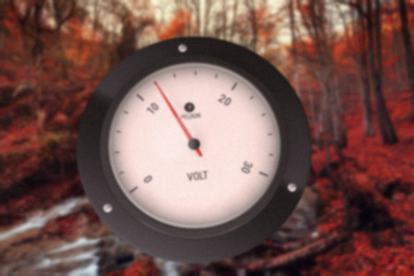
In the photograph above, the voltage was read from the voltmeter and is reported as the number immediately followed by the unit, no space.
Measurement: 12V
